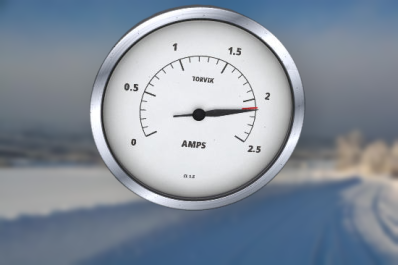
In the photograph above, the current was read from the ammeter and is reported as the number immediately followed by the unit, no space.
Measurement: 2.1A
